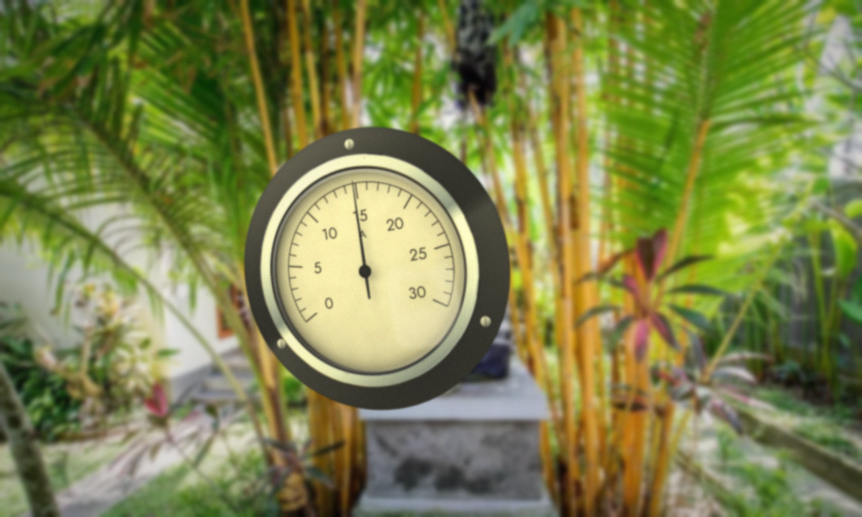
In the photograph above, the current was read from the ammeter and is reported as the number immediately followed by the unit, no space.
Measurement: 15A
